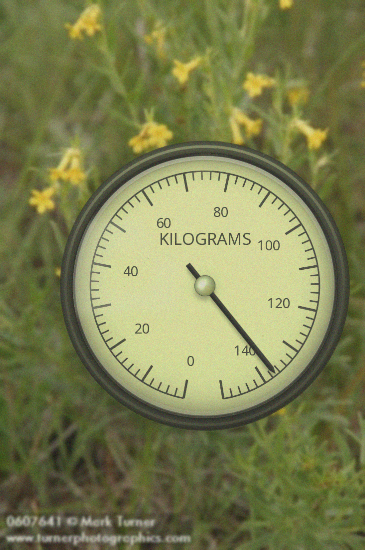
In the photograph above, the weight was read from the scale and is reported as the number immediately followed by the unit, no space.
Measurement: 137kg
